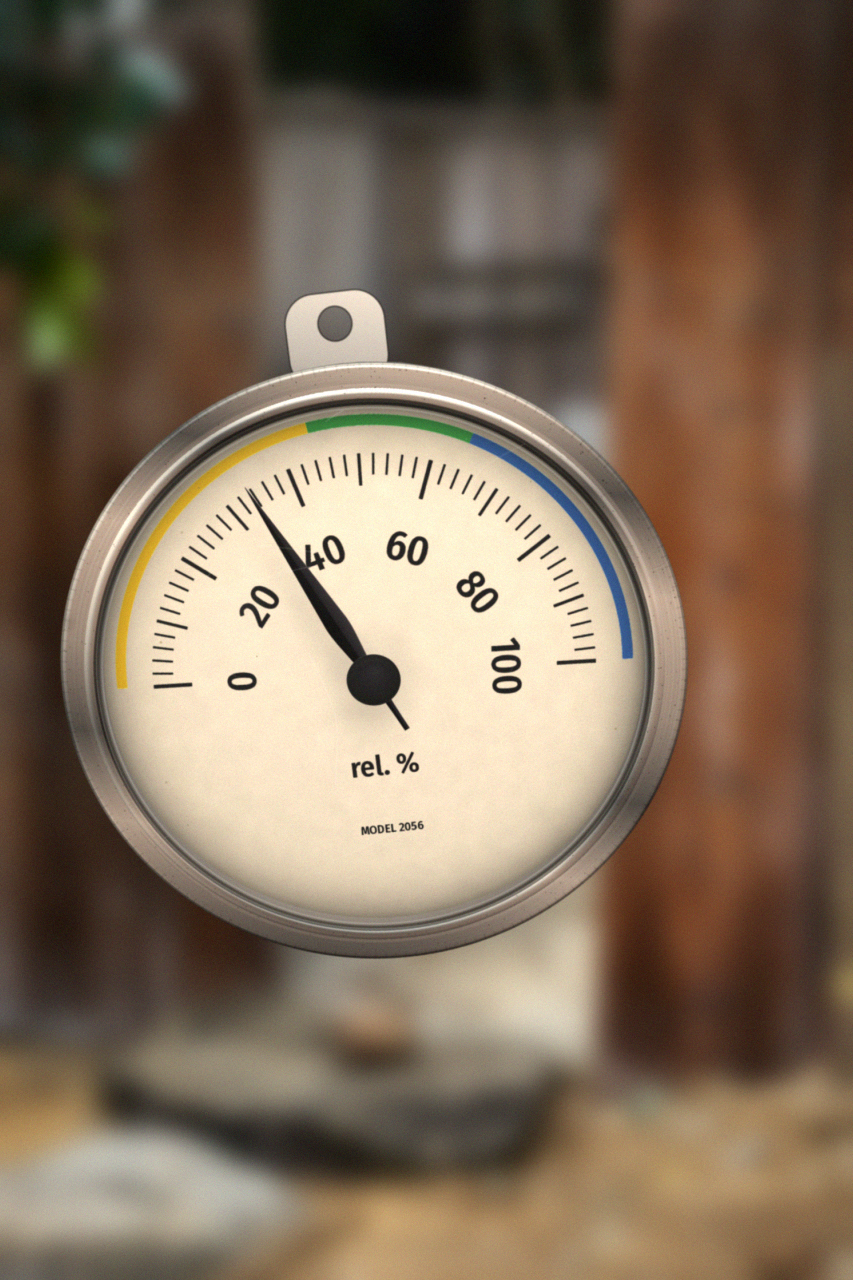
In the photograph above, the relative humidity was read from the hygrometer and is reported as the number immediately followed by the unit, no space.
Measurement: 34%
